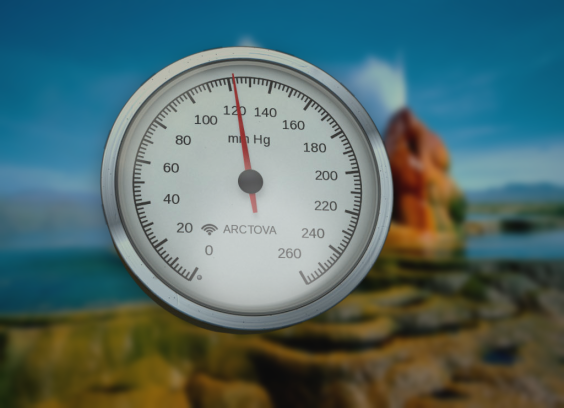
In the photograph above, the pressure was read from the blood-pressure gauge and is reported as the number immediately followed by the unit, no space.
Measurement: 122mmHg
